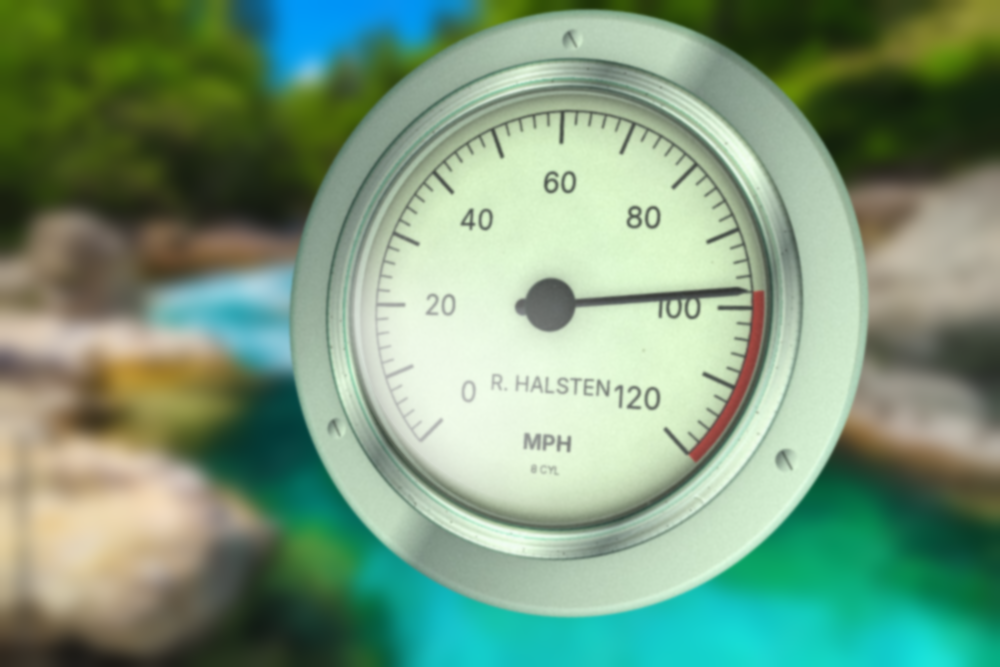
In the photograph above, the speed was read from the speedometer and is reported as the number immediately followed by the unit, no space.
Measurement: 98mph
